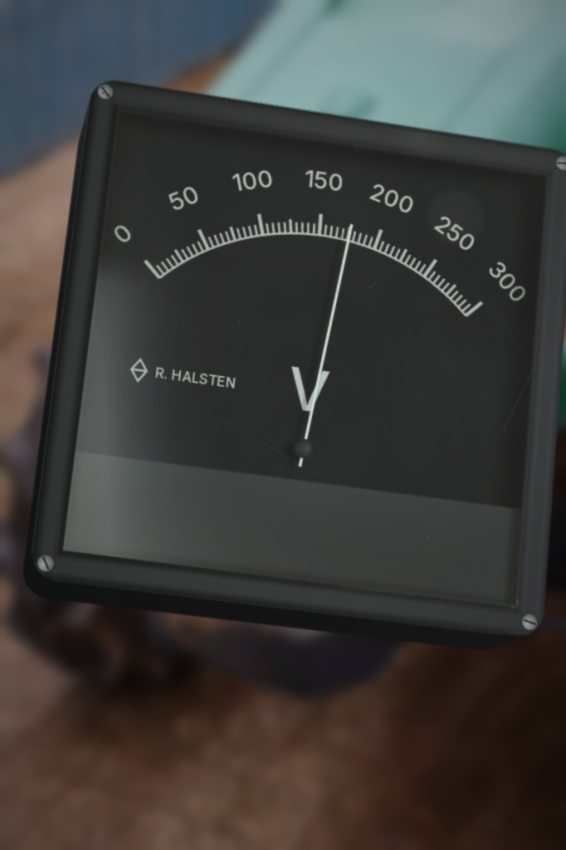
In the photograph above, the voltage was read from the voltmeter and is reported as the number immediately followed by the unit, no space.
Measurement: 175V
